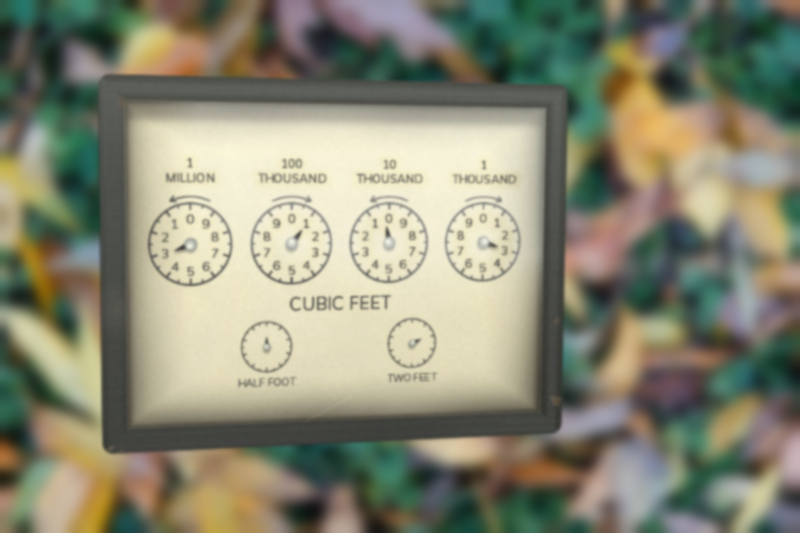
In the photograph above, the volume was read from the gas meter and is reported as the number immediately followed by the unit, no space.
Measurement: 310300ft³
